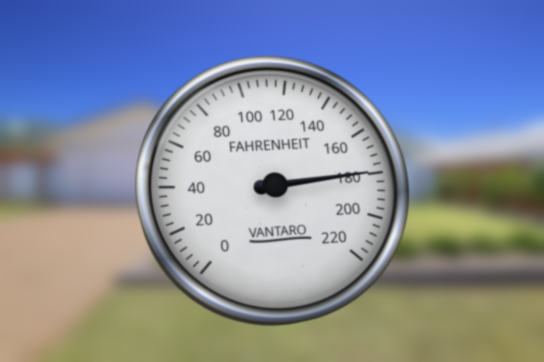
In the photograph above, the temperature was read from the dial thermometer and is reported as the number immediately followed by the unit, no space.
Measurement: 180°F
